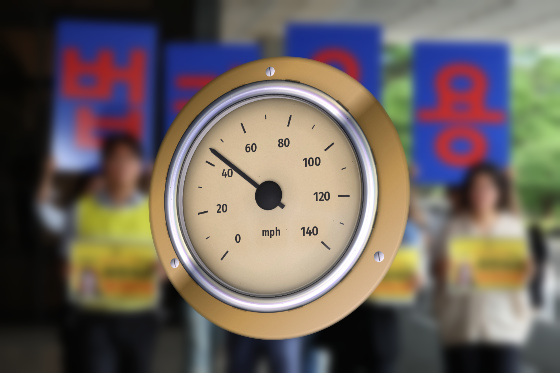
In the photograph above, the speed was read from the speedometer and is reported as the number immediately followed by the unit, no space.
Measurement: 45mph
